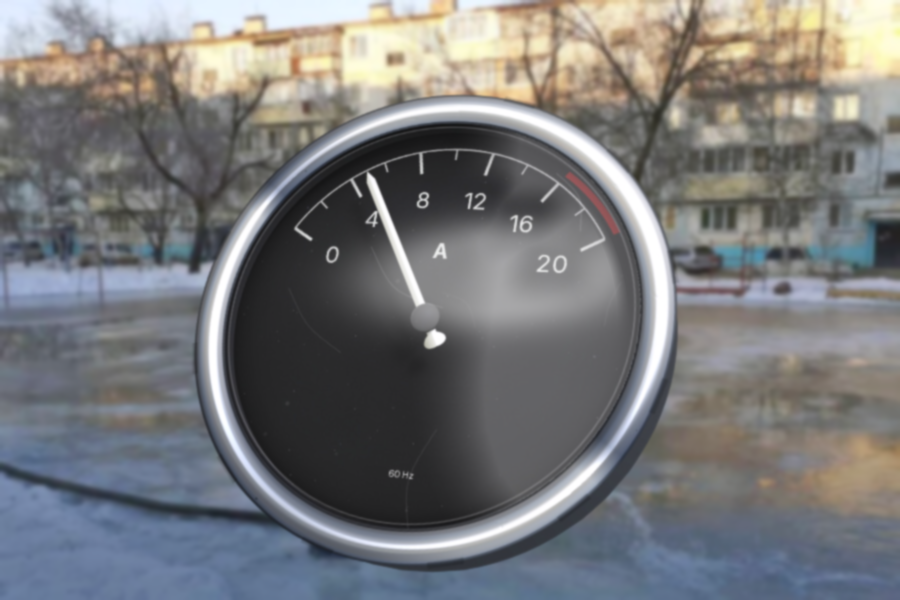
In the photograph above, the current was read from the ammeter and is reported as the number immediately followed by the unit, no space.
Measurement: 5A
